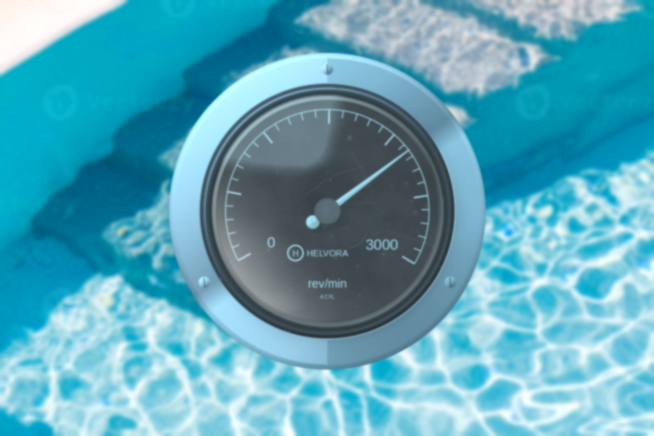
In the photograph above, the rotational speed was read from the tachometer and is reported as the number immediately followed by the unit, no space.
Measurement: 2150rpm
